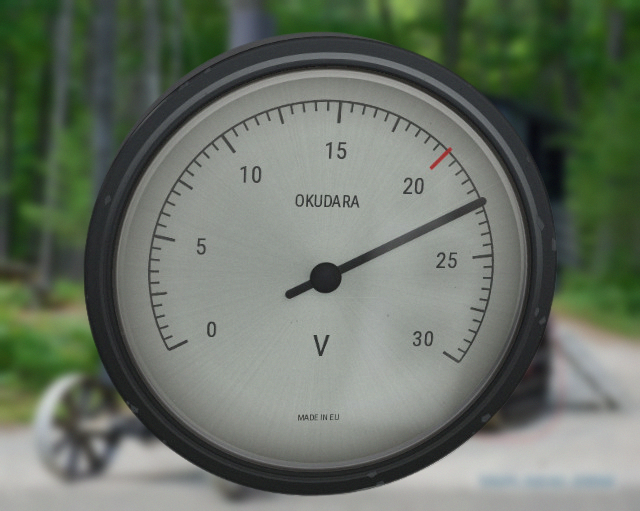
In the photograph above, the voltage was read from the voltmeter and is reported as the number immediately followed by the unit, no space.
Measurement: 22.5V
